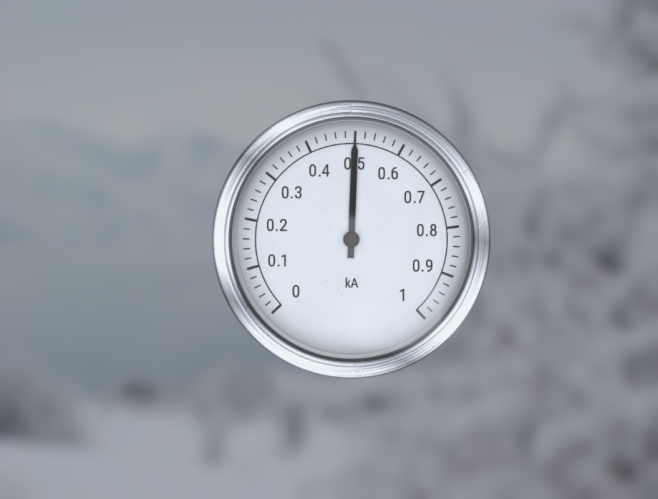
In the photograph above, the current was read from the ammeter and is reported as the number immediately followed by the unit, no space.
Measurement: 0.5kA
